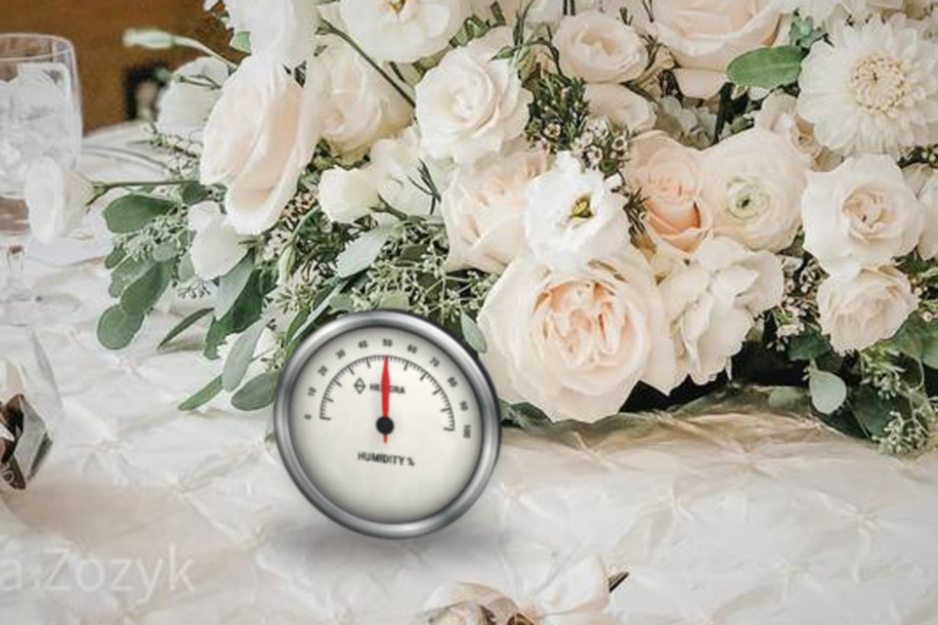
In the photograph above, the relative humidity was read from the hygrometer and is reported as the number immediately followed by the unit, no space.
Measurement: 50%
